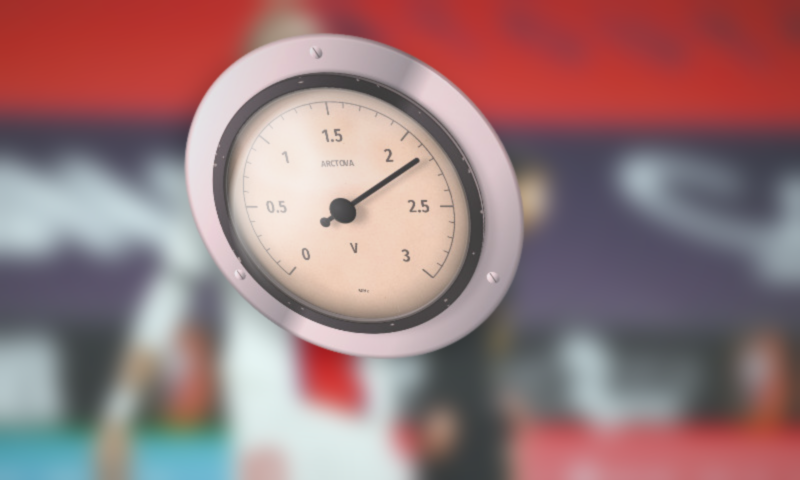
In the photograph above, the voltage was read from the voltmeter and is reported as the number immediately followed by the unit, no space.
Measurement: 2.15V
